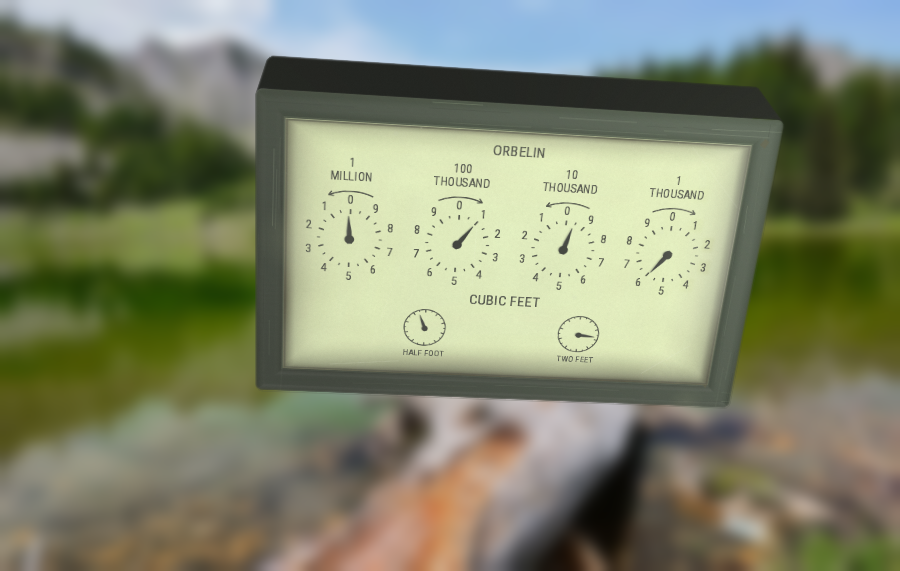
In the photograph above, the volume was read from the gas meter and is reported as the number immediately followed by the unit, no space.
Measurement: 9600ft³
